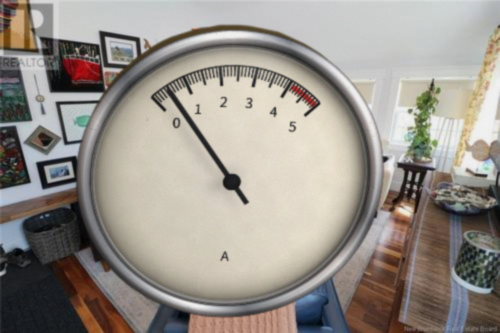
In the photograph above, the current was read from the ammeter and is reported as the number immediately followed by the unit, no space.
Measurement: 0.5A
